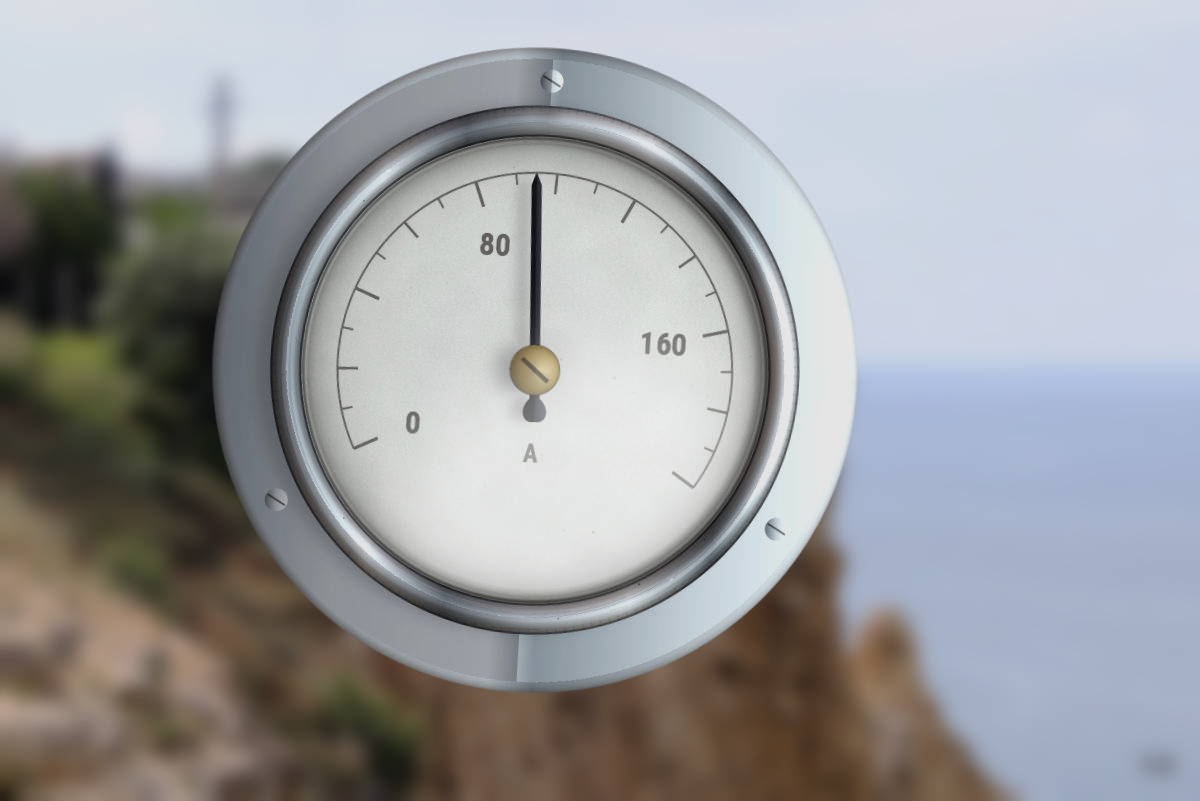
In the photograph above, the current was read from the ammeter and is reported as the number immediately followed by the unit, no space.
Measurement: 95A
